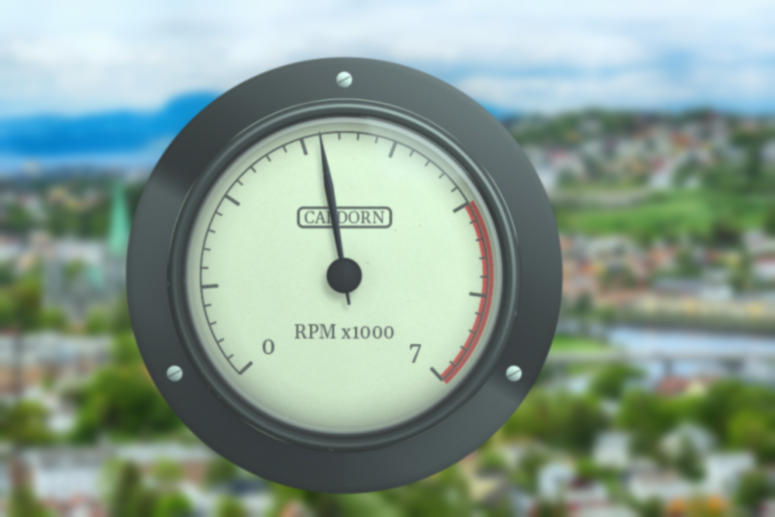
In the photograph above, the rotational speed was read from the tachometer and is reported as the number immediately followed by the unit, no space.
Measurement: 3200rpm
